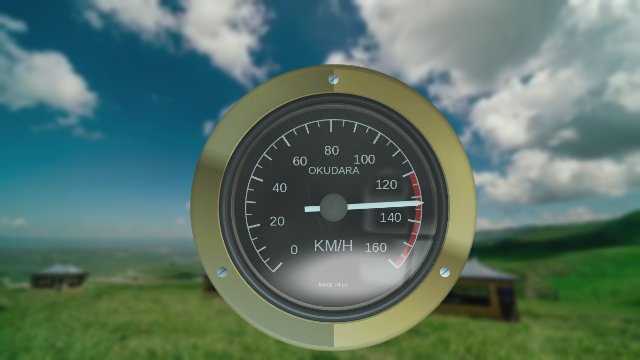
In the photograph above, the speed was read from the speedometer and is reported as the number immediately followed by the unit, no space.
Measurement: 132.5km/h
